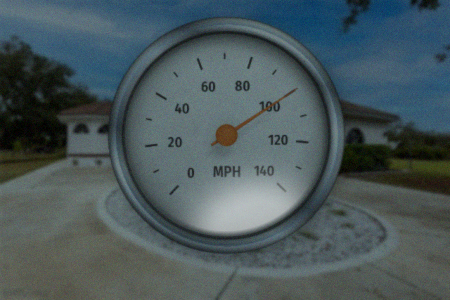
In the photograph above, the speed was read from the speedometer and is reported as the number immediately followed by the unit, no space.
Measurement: 100mph
